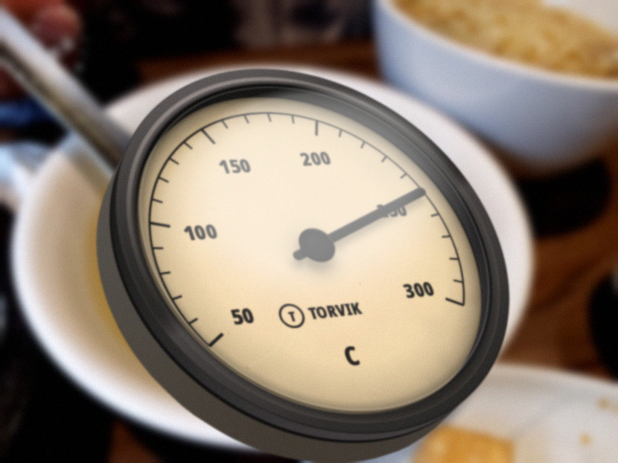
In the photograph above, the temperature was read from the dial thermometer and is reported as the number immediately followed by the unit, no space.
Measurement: 250°C
